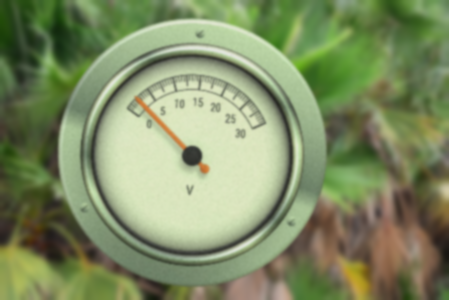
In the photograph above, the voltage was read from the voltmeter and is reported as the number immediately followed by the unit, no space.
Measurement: 2.5V
